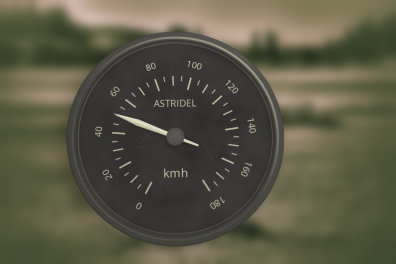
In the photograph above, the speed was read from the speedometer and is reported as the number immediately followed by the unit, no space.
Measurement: 50km/h
